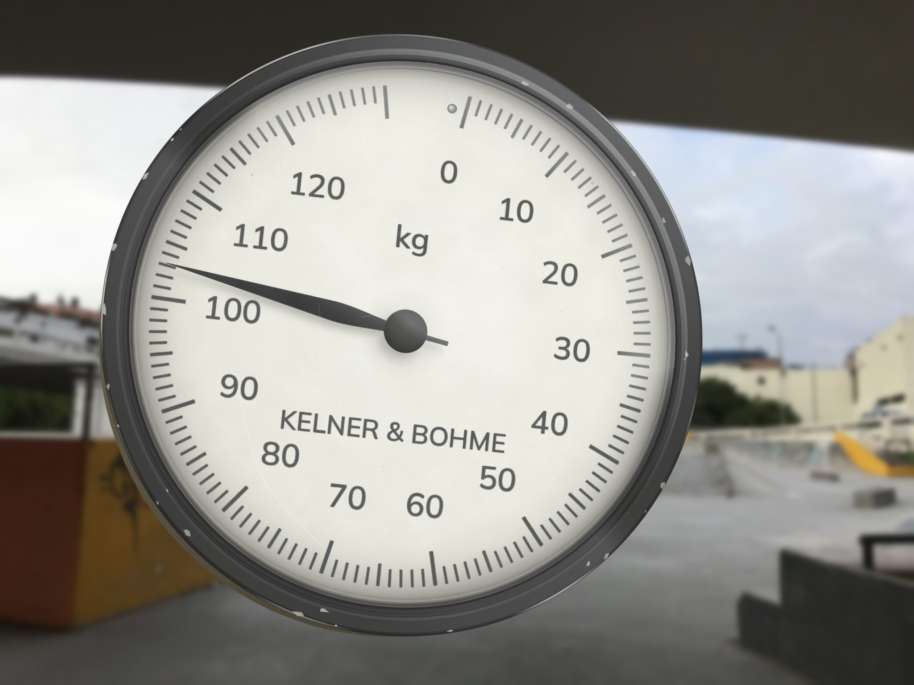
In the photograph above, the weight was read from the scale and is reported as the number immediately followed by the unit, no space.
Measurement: 103kg
